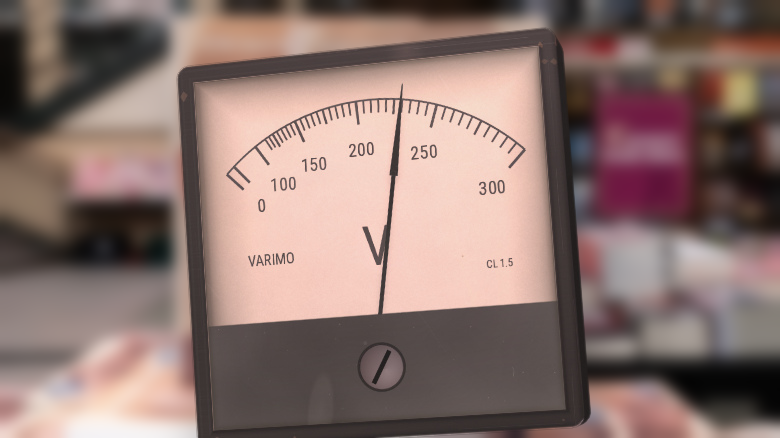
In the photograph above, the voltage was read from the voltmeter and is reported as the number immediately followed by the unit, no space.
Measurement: 230V
